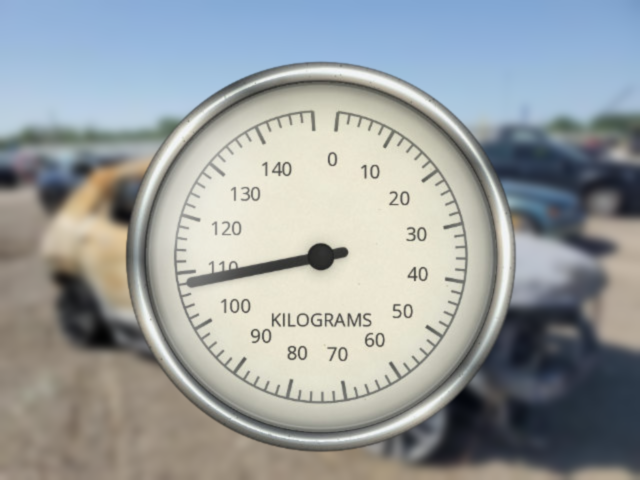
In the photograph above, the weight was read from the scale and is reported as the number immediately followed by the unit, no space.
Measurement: 108kg
